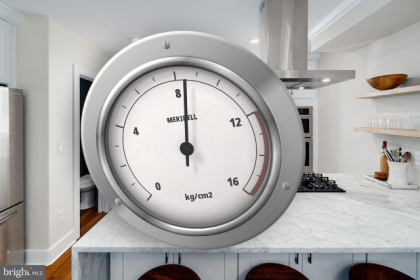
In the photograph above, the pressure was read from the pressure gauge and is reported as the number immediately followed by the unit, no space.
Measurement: 8.5kg/cm²
